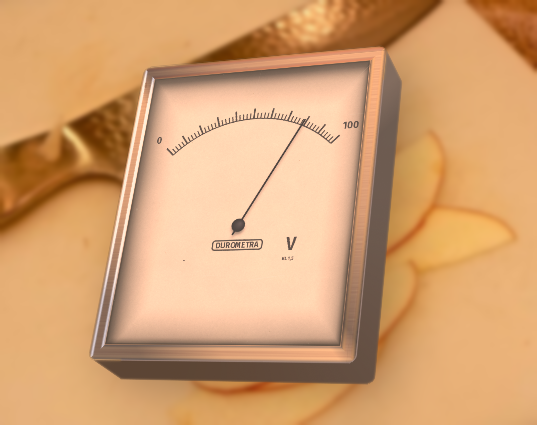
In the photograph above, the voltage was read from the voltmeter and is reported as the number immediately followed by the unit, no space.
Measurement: 80V
